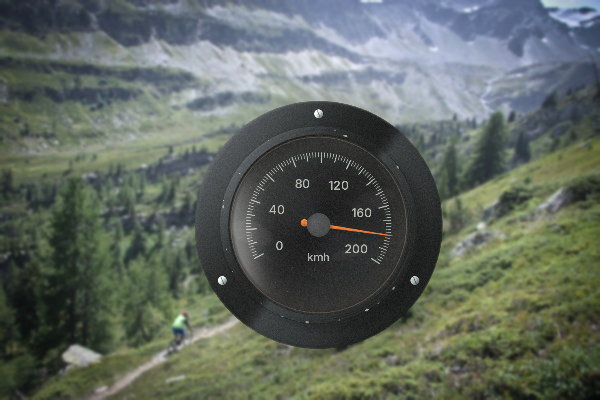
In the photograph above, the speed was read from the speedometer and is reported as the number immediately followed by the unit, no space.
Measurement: 180km/h
